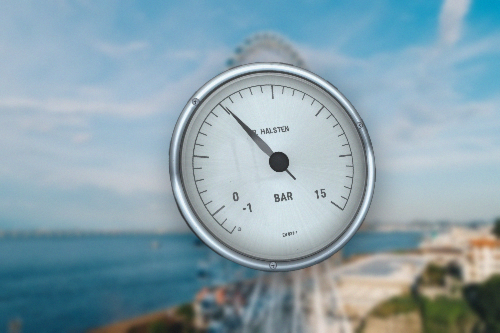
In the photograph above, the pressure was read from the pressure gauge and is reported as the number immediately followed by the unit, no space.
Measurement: 5bar
